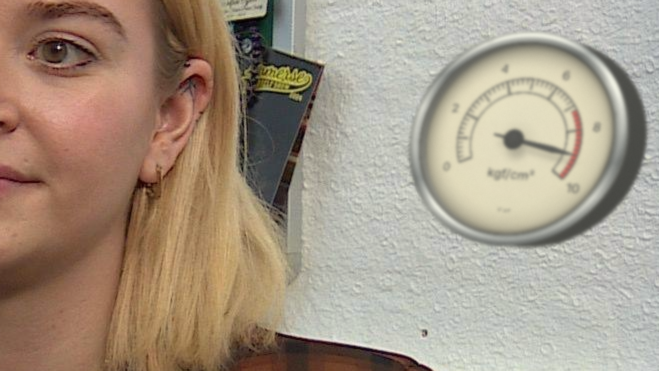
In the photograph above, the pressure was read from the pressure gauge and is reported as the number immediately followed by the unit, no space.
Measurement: 9kg/cm²
